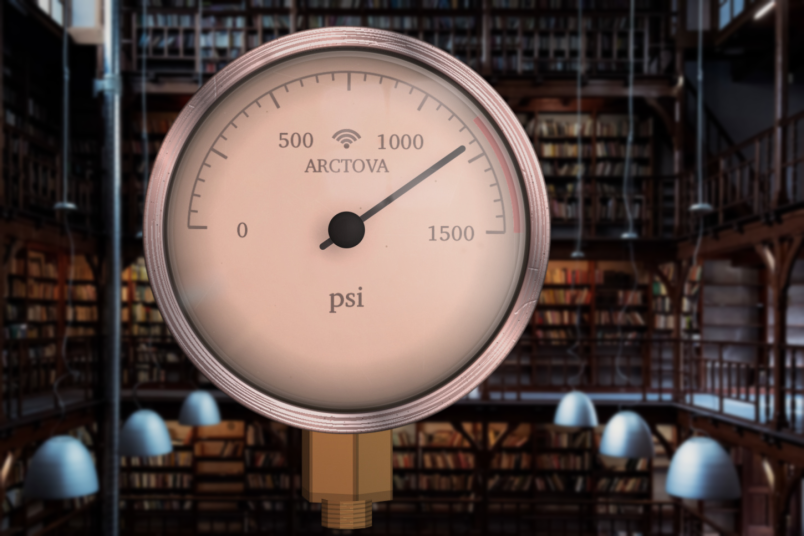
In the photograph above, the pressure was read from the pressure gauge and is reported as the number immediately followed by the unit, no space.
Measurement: 1200psi
